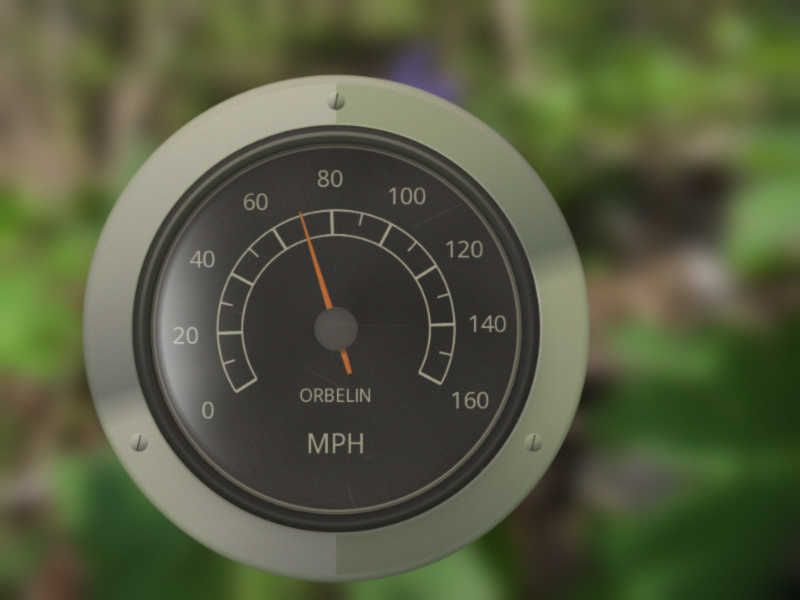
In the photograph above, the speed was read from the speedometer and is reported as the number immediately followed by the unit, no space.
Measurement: 70mph
